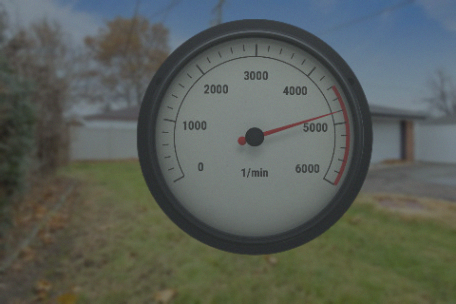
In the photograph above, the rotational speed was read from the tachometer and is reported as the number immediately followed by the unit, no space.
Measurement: 4800rpm
